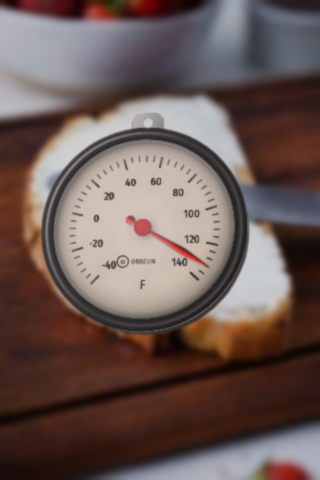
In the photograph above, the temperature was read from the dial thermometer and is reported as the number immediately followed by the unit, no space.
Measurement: 132°F
